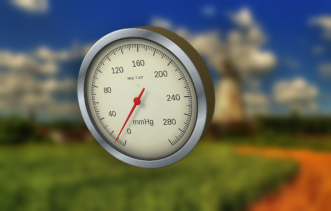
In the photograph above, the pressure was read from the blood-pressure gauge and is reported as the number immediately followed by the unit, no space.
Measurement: 10mmHg
